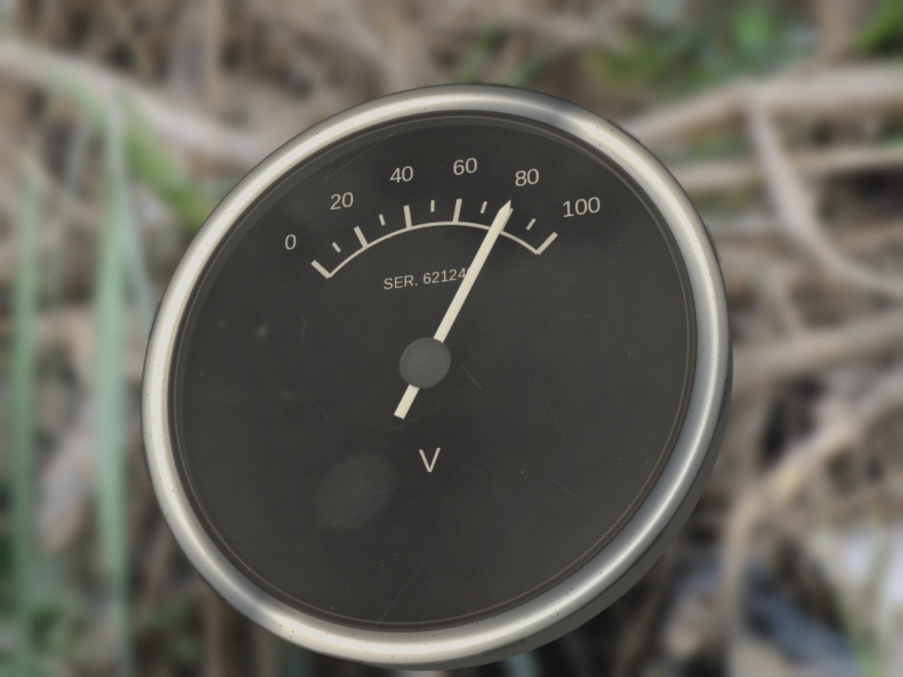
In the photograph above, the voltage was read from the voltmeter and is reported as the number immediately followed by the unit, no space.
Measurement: 80V
